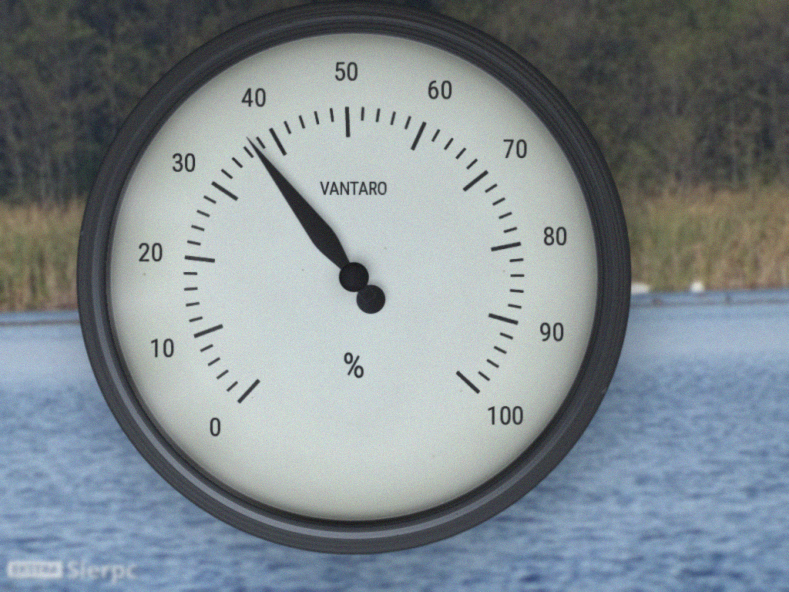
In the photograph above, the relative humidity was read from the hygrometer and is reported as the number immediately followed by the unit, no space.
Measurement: 37%
